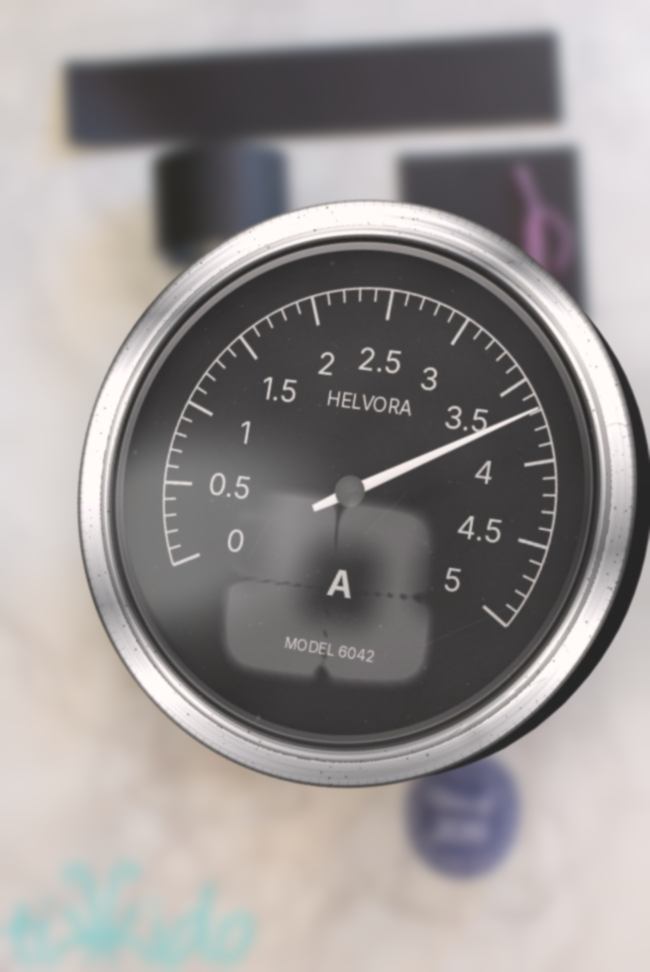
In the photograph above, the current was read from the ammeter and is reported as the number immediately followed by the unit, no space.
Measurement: 3.7A
